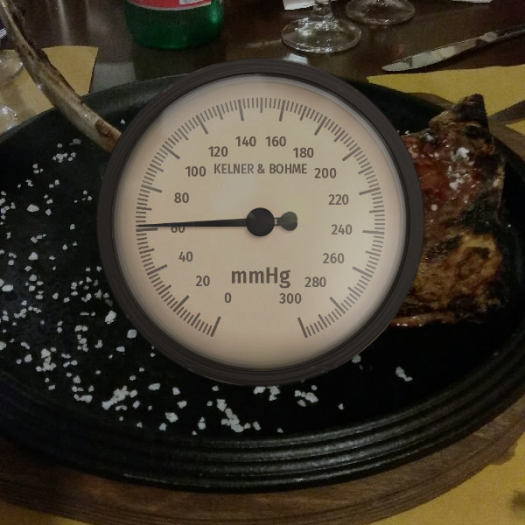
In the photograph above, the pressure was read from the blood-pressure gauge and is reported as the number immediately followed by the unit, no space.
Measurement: 62mmHg
